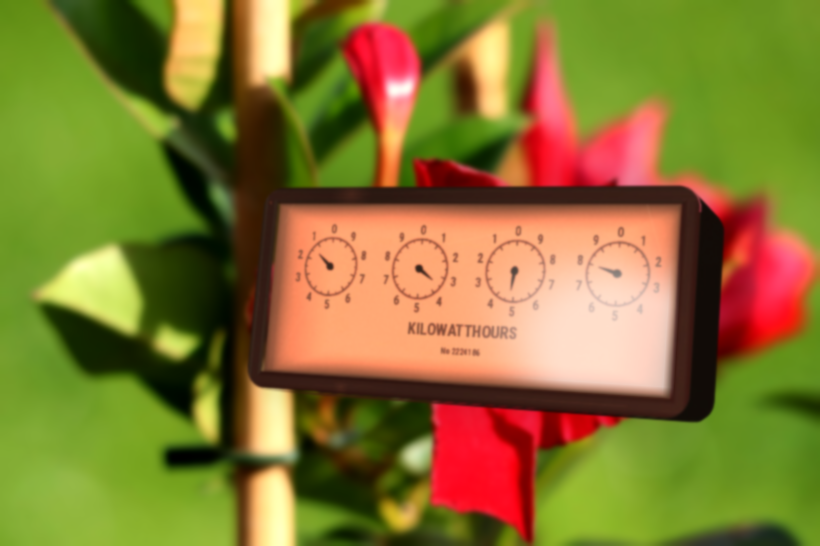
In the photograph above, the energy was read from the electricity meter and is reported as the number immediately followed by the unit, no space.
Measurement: 1348kWh
